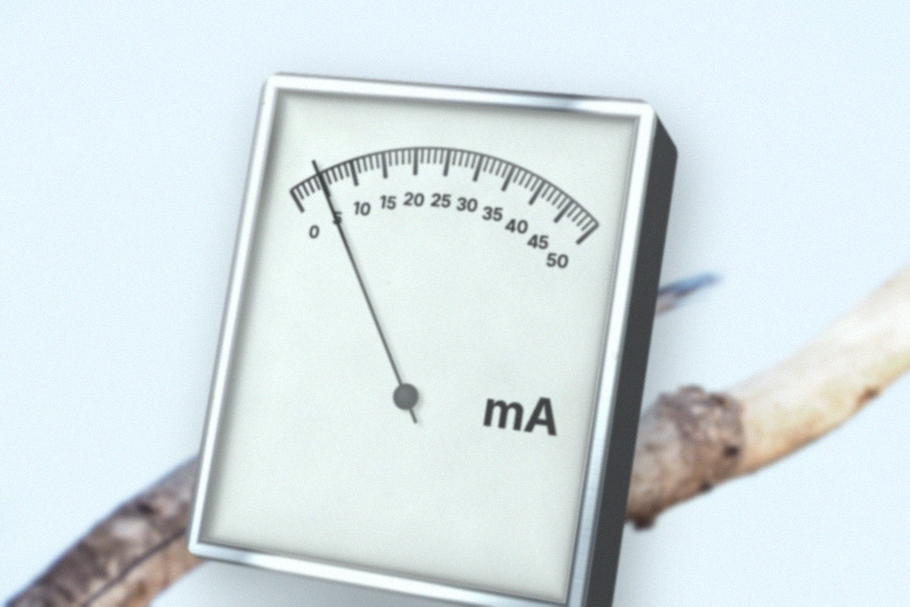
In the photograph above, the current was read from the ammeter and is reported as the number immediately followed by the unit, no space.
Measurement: 5mA
